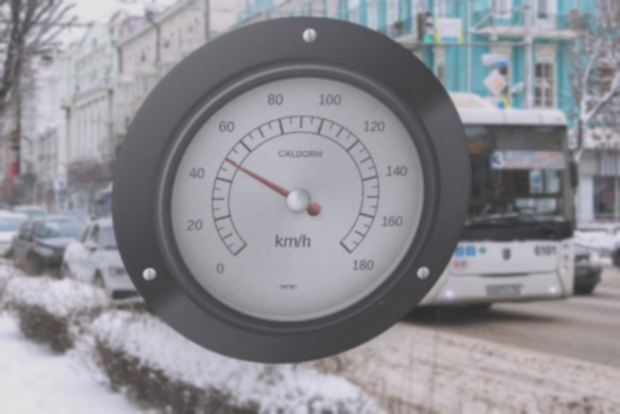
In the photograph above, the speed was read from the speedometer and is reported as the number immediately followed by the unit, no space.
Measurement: 50km/h
